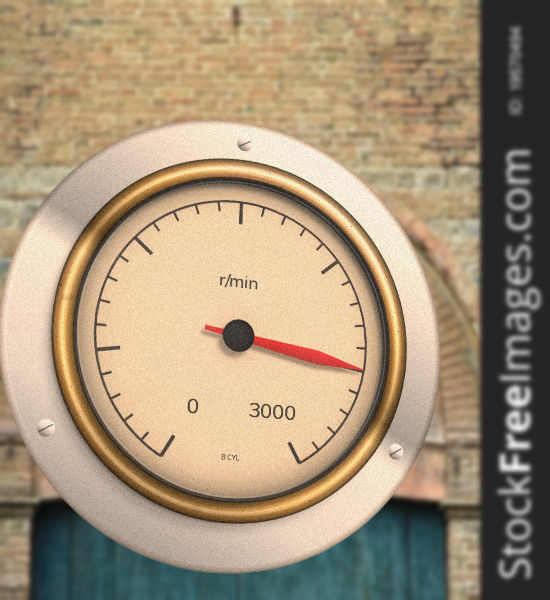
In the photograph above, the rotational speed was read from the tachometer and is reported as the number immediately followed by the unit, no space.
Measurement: 2500rpm
